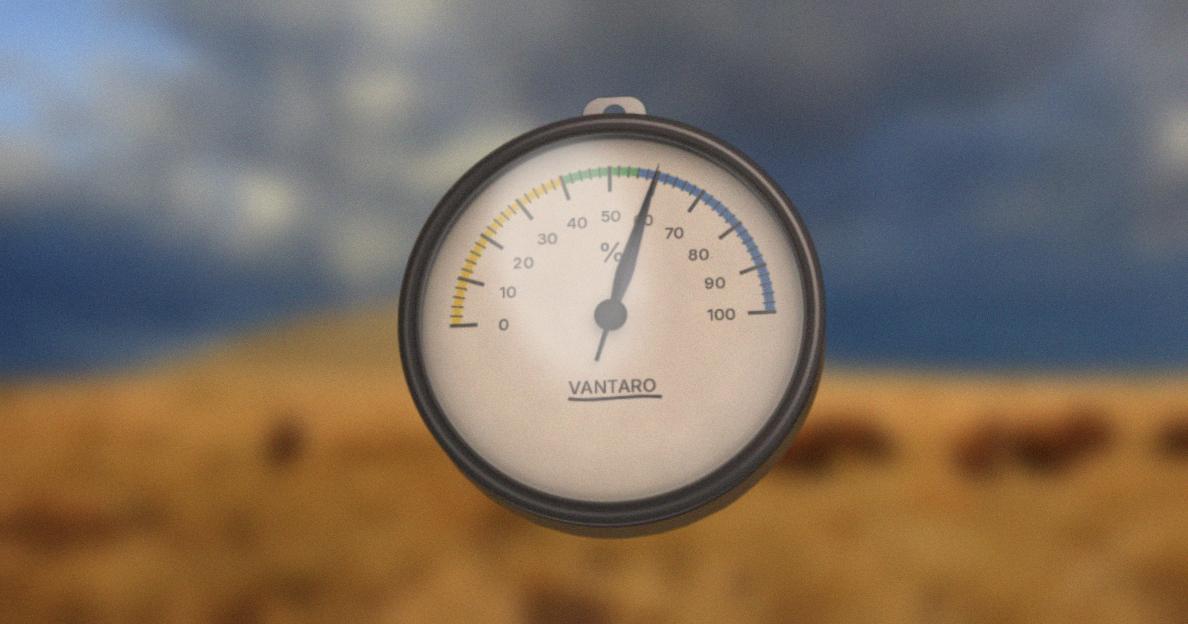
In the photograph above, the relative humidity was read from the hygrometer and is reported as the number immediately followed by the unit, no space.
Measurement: 60%
